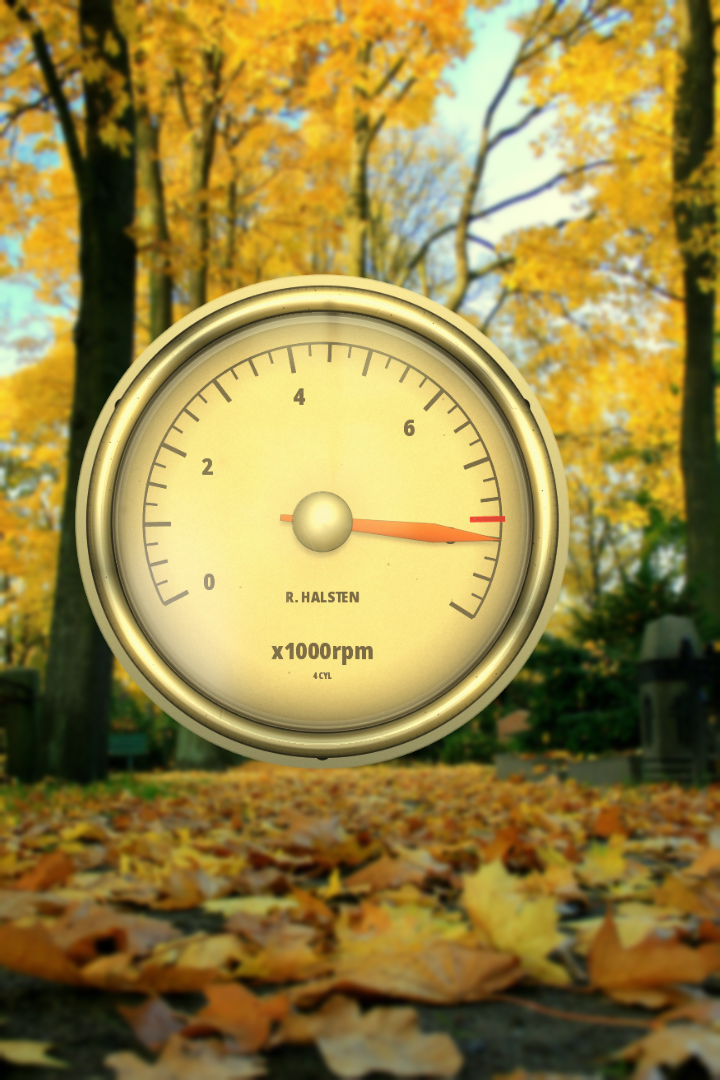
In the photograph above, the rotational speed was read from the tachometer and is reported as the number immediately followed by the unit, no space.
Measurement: 8000rpm
